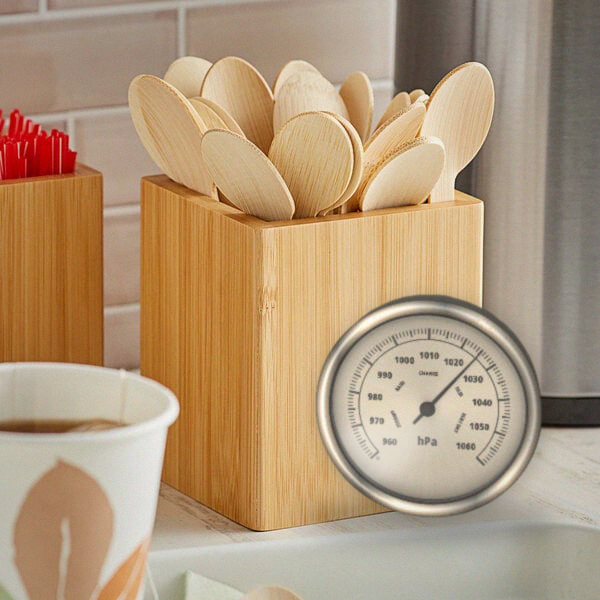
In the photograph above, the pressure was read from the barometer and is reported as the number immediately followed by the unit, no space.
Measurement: 1025hPa
